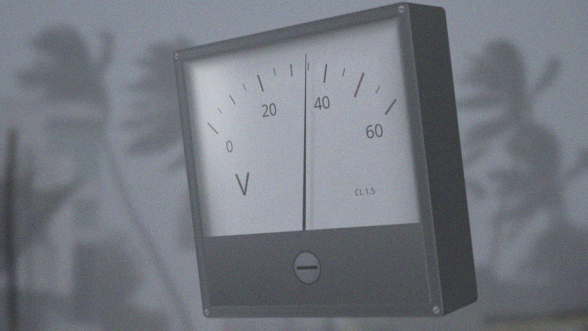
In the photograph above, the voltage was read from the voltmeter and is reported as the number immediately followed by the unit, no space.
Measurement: 35V
